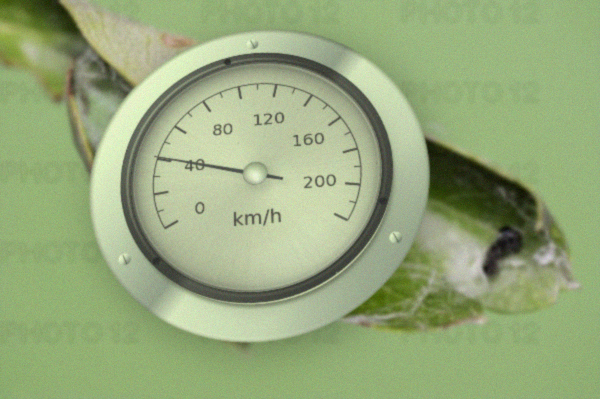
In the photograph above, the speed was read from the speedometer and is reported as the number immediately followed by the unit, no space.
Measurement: 40km/h
